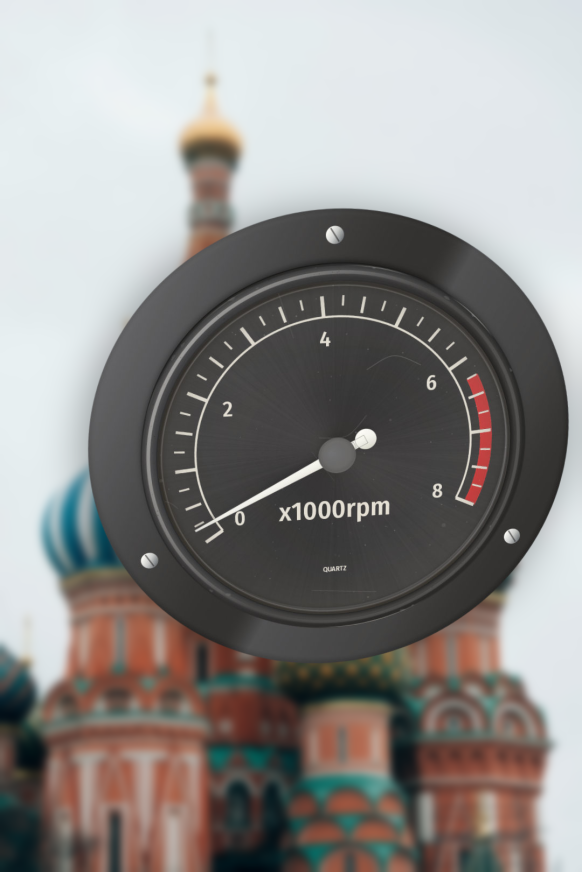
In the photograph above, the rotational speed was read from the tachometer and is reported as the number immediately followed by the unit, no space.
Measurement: 250rpm
